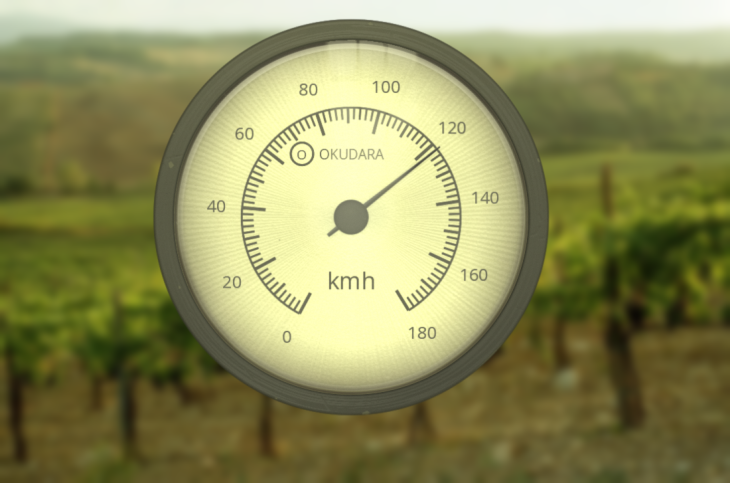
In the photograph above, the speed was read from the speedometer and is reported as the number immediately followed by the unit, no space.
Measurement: 122km/h
